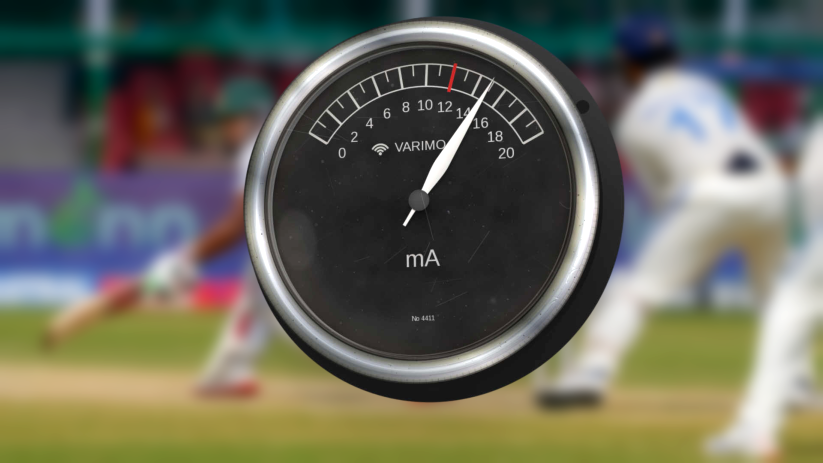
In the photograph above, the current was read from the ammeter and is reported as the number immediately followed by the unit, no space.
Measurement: 15mA
